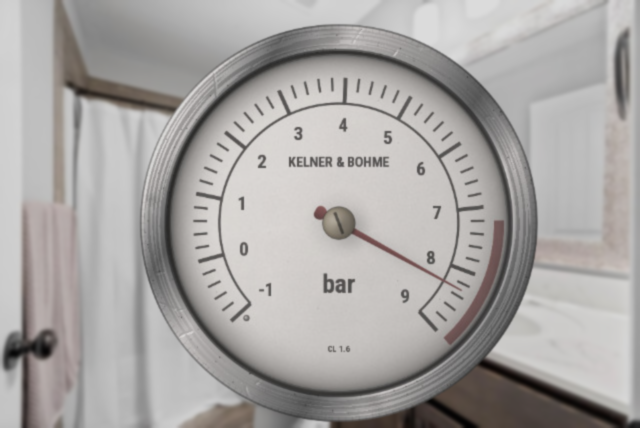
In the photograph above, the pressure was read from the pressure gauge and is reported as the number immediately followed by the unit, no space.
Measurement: 8.3bar
